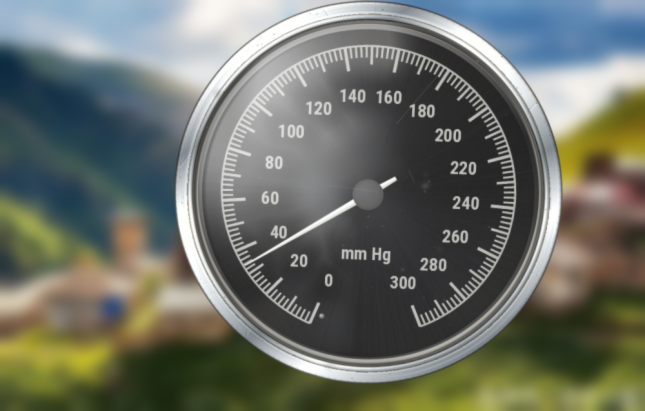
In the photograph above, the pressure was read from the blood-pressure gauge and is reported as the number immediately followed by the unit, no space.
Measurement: 34mmHg
